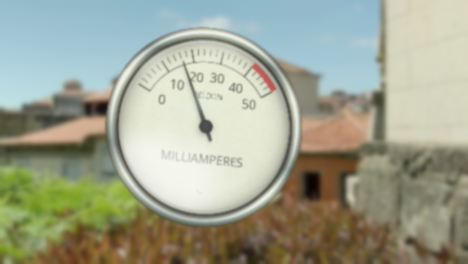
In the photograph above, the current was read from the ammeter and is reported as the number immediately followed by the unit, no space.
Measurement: 16mA
